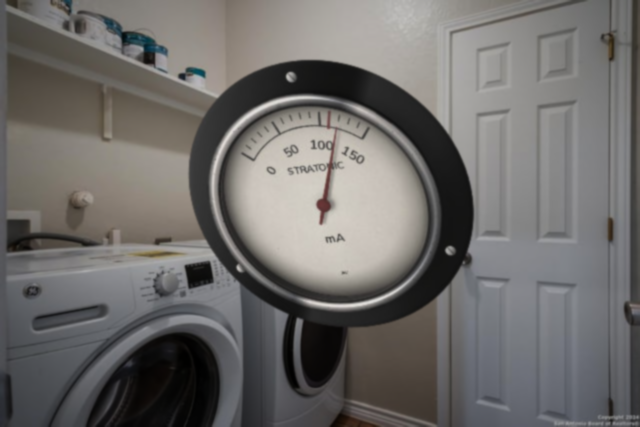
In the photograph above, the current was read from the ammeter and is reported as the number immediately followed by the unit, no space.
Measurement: 120mA
